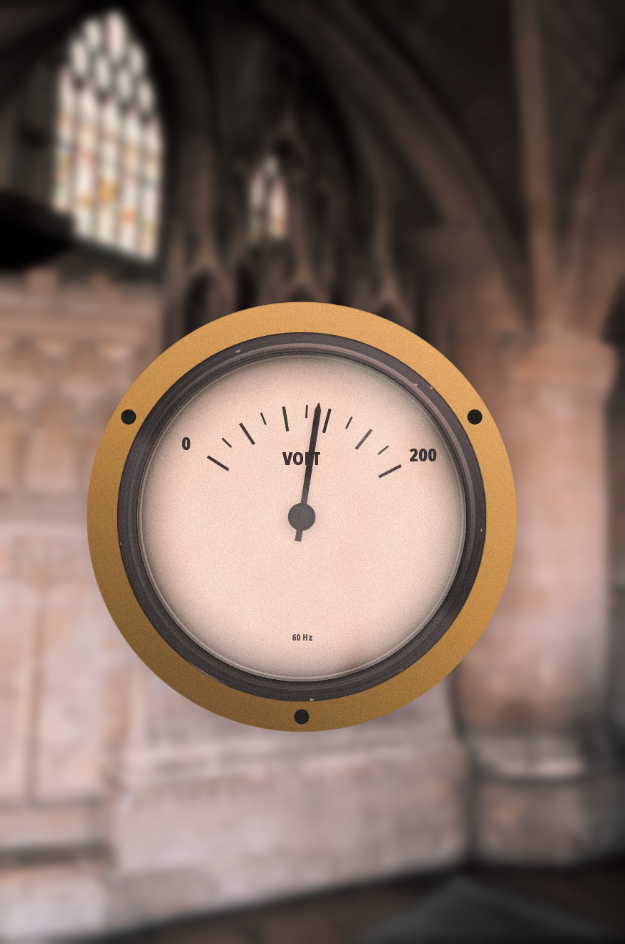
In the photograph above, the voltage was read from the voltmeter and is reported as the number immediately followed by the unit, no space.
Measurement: 110V
